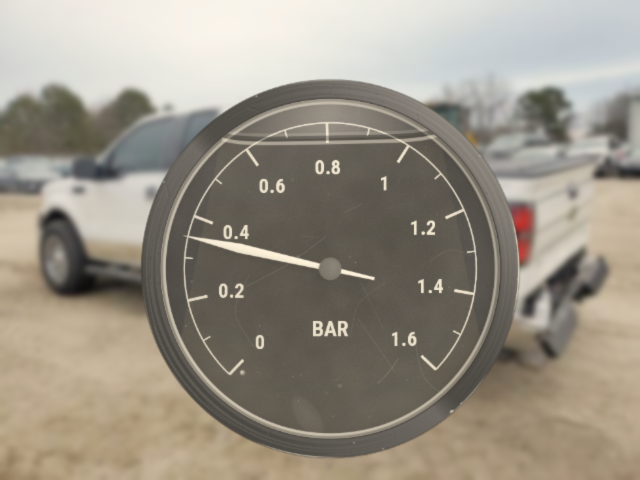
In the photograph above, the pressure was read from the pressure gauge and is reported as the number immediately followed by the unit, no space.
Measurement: 0.35bar
